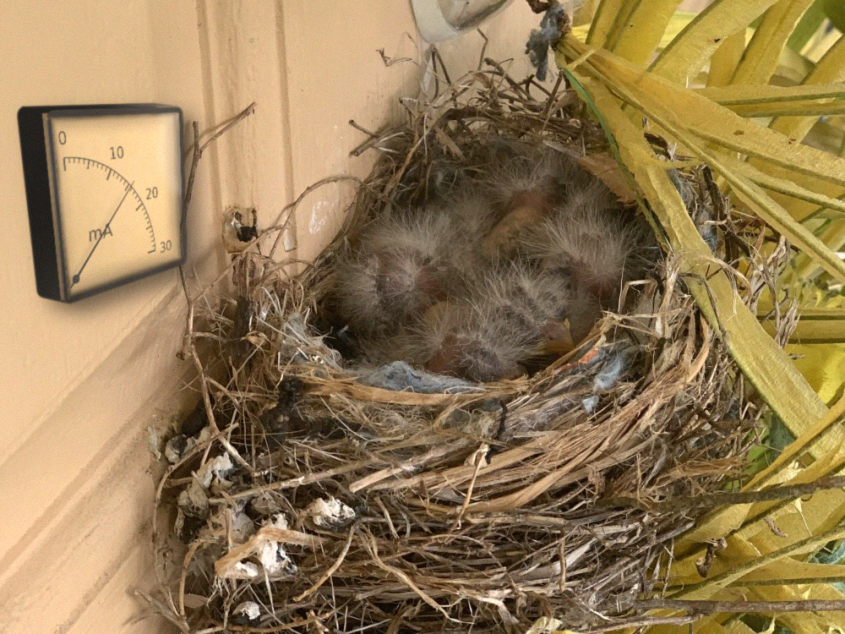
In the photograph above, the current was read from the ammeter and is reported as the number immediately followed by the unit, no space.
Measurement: 15mA
